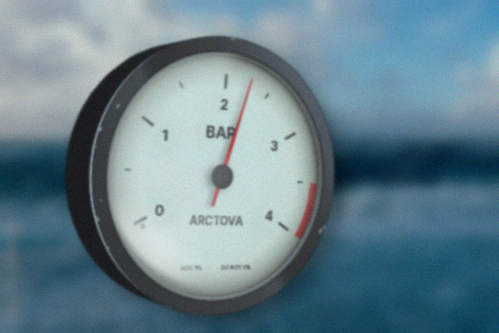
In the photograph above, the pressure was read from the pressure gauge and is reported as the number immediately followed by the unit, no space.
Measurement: 2.25bar
